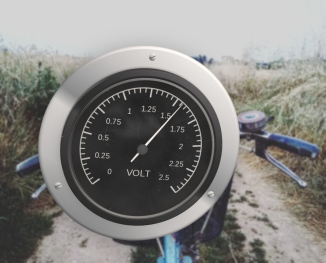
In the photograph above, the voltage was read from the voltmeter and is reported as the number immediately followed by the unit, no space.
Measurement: 1.55V
